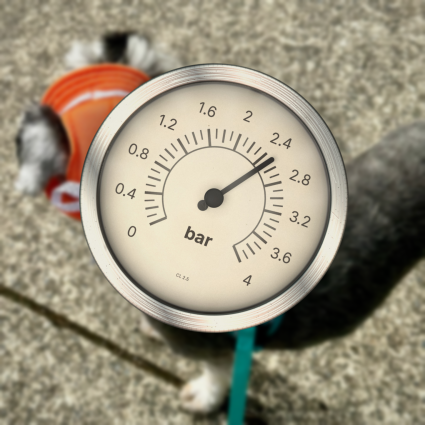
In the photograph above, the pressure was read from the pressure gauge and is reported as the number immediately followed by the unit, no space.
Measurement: 2.5bar
